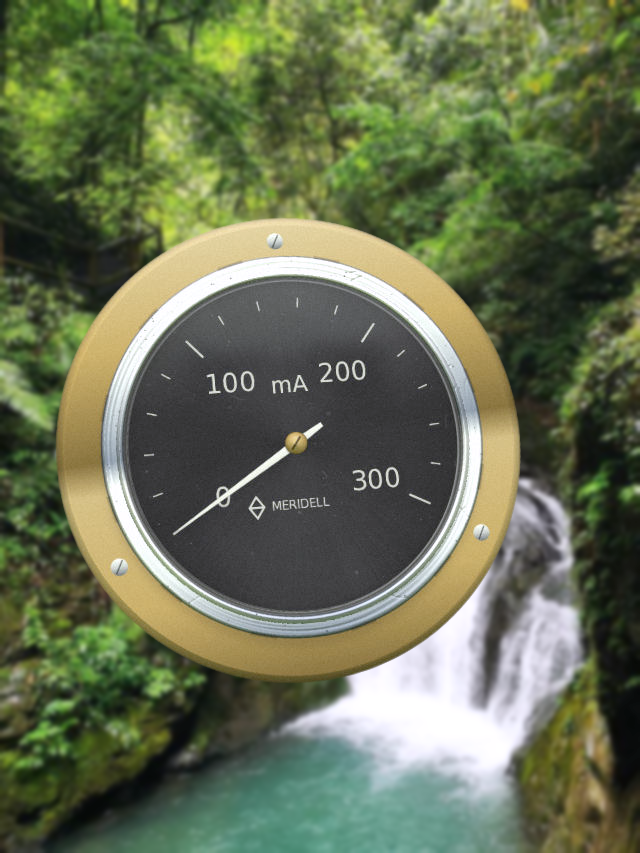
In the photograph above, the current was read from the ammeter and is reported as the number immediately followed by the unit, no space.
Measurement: 0mA
